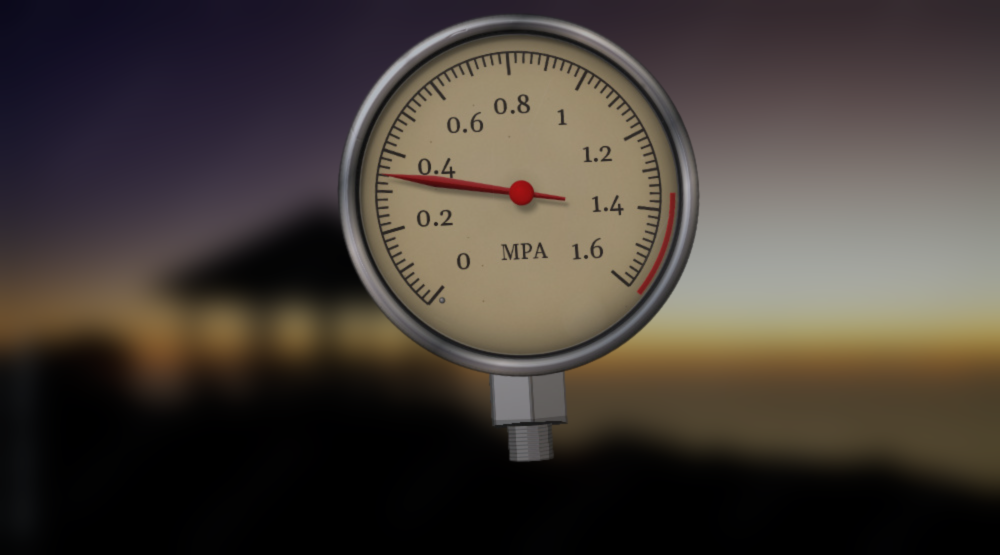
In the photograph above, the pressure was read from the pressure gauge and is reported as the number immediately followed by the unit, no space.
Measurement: 0.34MPa
